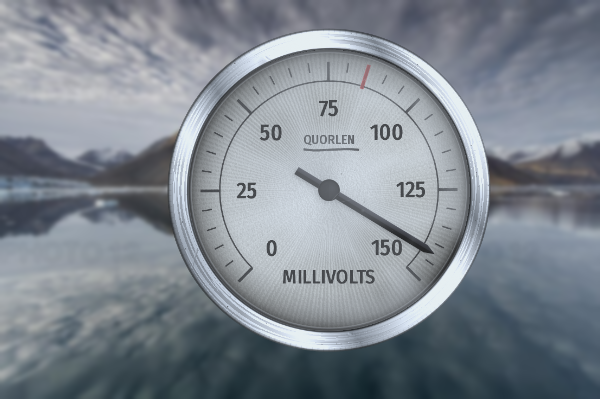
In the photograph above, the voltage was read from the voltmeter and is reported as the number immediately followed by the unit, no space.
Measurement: 142.5mV
